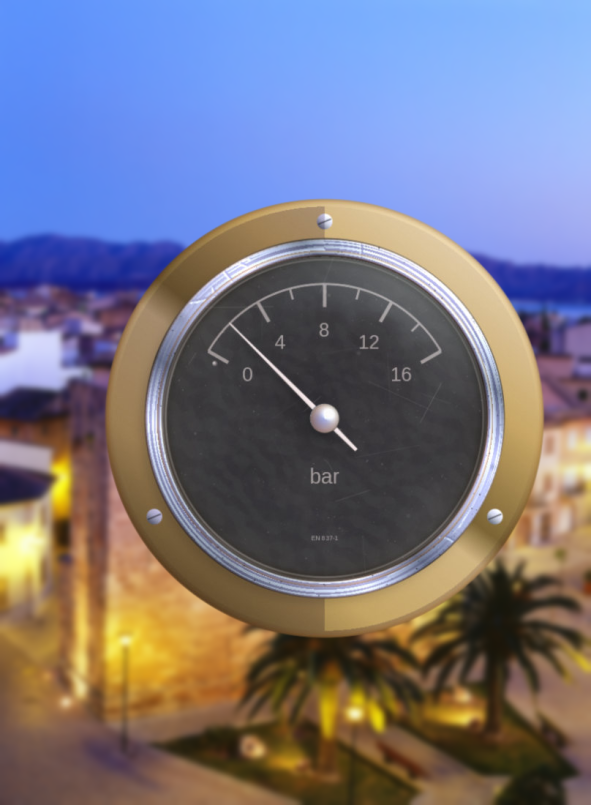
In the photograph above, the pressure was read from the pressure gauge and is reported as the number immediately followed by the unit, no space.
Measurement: 2bar
